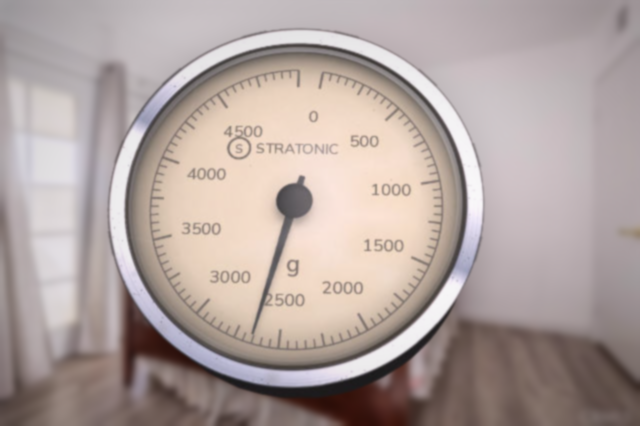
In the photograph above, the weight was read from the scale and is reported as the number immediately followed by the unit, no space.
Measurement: 2650g
